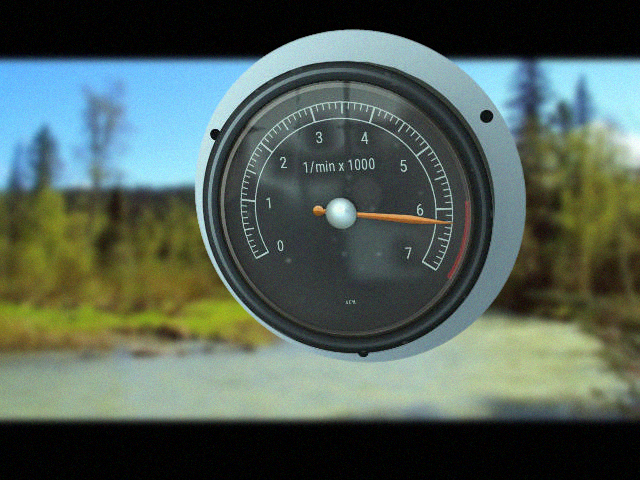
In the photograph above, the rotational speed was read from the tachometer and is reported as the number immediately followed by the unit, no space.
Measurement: 6200rpm
